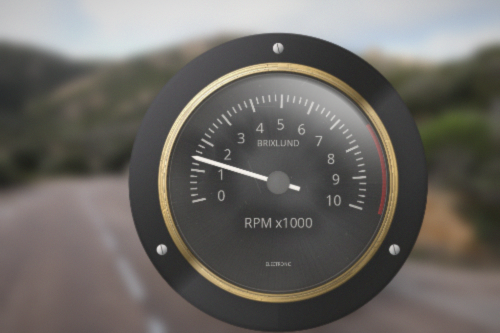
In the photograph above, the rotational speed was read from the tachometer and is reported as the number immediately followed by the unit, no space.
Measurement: 1400rpm
